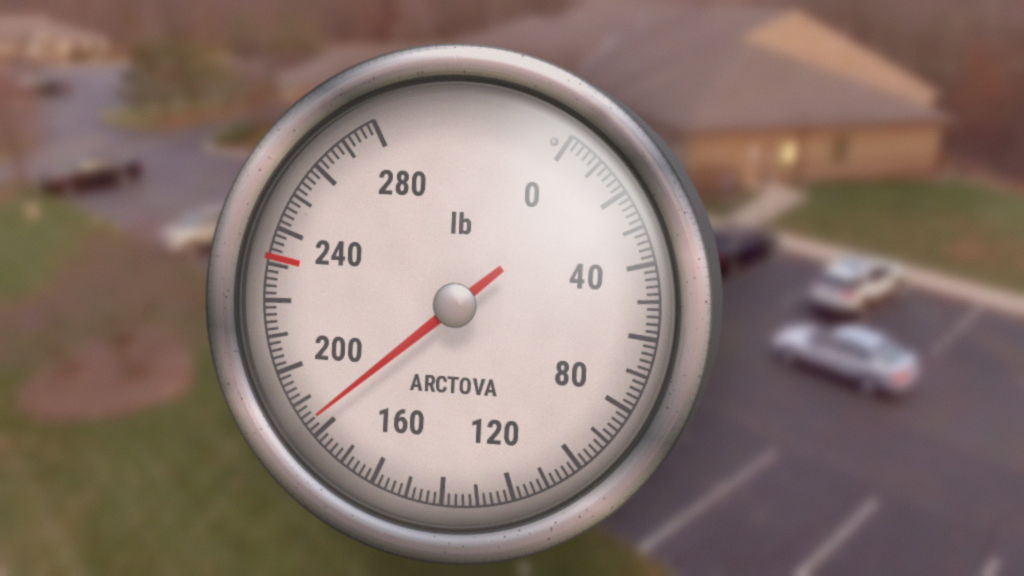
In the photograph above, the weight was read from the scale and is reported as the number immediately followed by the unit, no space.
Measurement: 184lb
